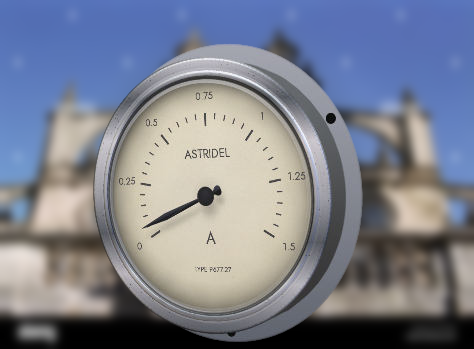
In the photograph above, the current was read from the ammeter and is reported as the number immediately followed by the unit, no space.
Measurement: 0.05A
